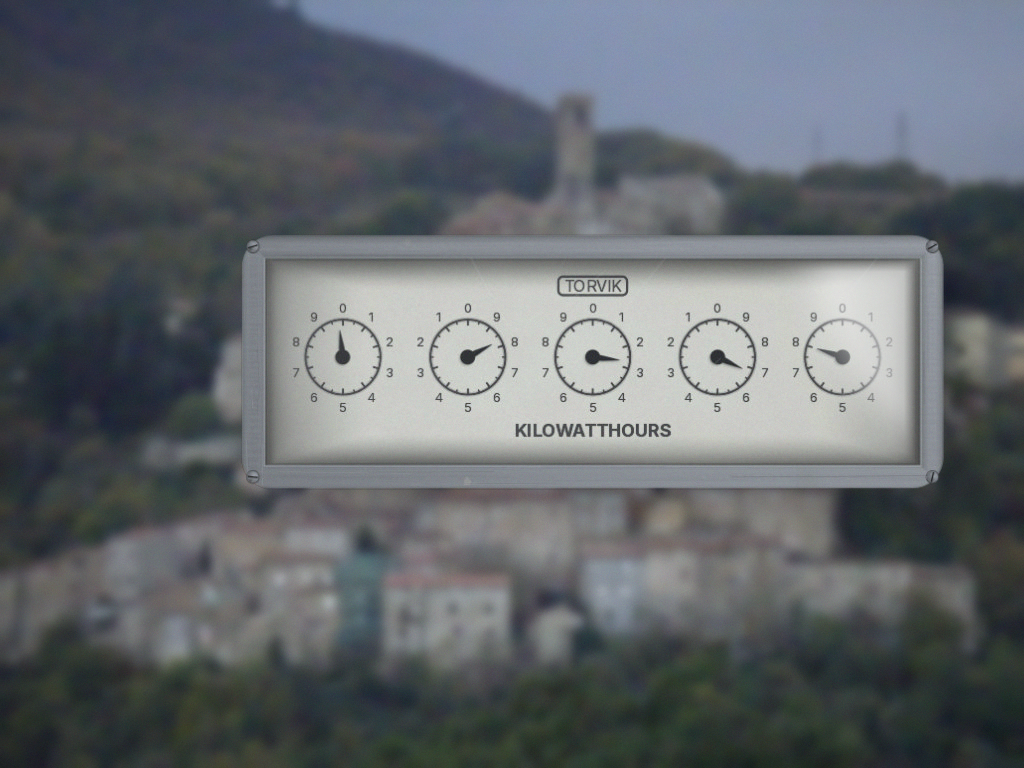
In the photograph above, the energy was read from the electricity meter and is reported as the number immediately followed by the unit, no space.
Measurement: 98268kWh
